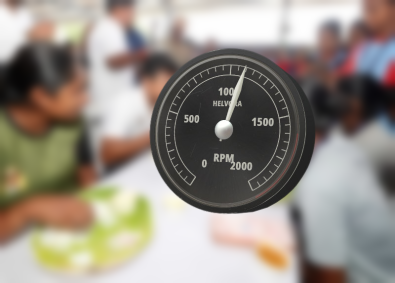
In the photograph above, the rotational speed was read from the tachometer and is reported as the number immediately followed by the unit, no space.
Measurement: 1100rpm
